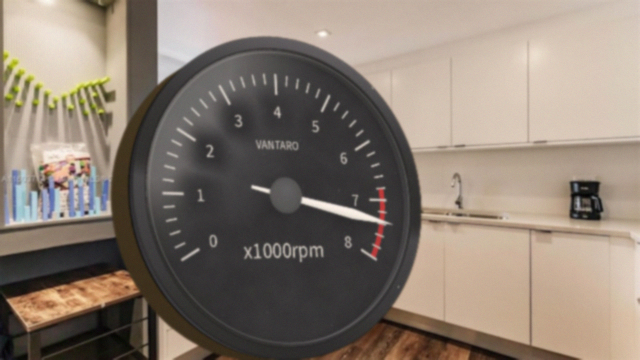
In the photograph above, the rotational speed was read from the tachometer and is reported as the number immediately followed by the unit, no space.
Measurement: 7400rpm
